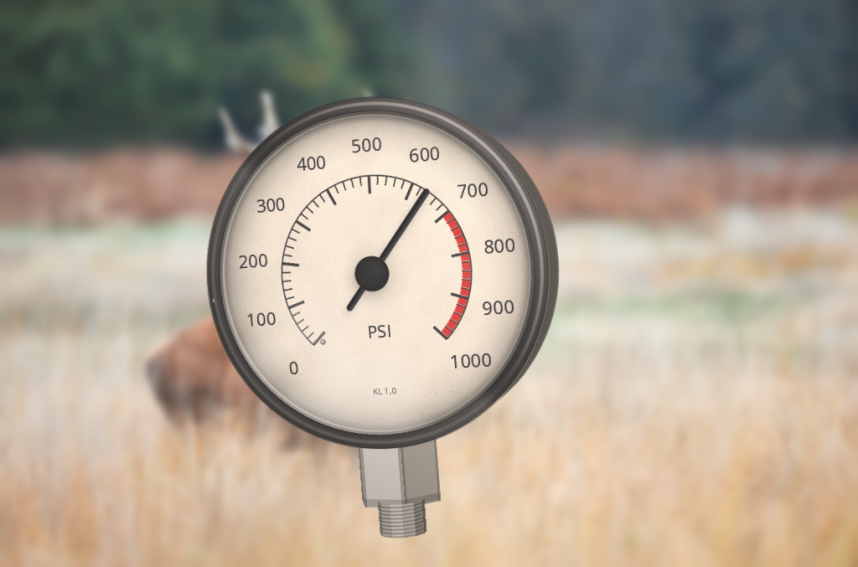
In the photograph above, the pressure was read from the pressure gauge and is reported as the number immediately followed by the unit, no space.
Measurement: 640psi
